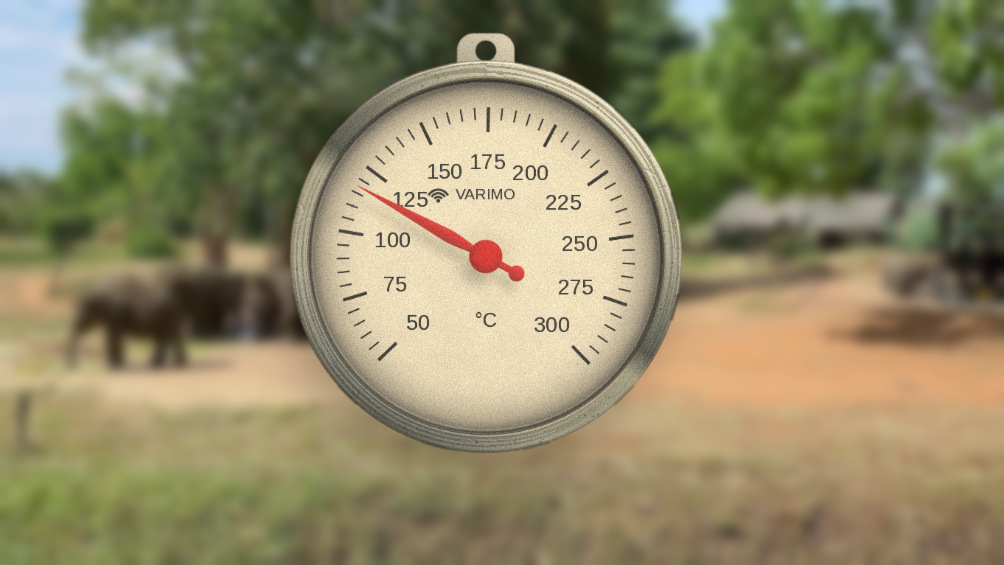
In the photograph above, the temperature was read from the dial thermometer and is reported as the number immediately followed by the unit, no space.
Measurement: 117.5°C
